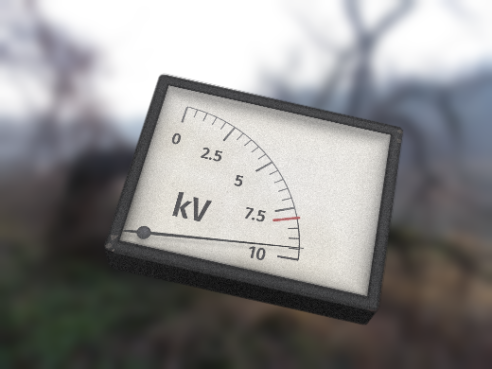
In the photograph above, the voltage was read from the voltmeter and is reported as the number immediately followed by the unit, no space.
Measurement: 9.5kV
